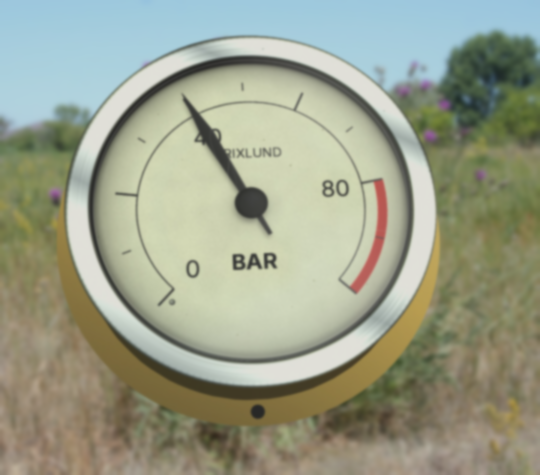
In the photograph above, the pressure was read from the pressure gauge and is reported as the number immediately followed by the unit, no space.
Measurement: 40bar
